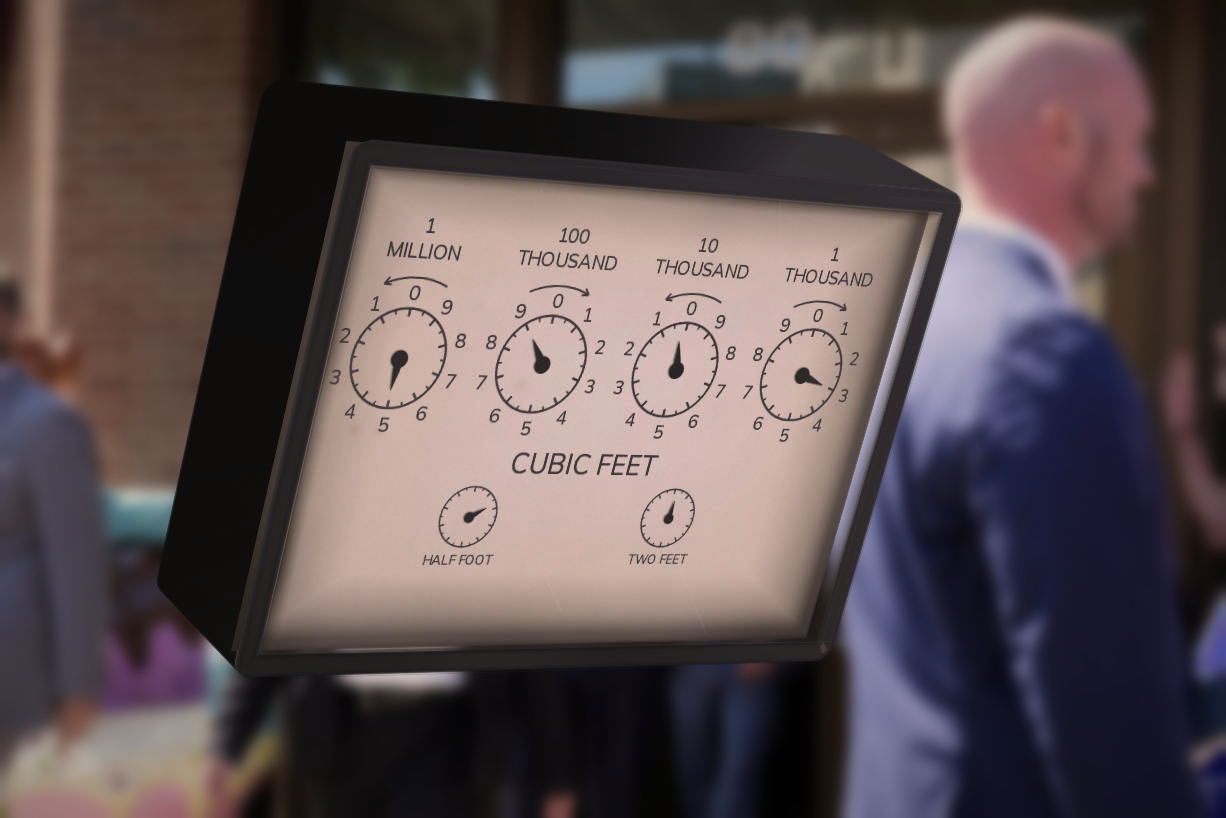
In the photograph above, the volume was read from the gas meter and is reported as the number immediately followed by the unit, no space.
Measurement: 490300ft³
